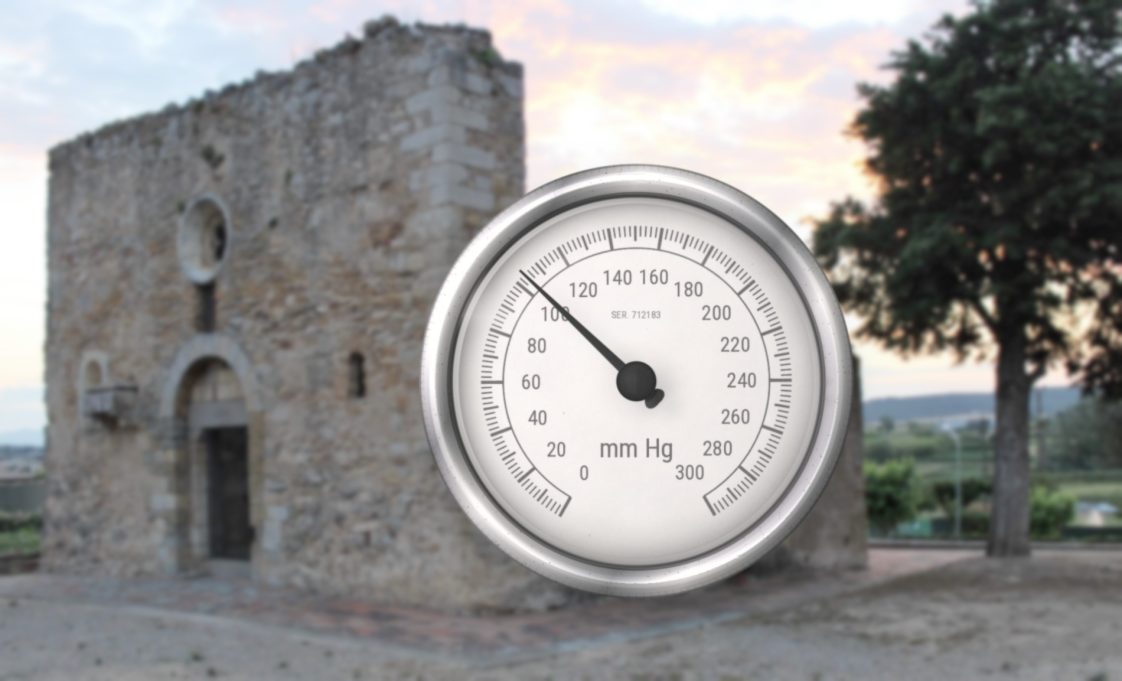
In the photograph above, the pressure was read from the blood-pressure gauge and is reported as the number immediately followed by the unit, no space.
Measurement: 104mmHg
